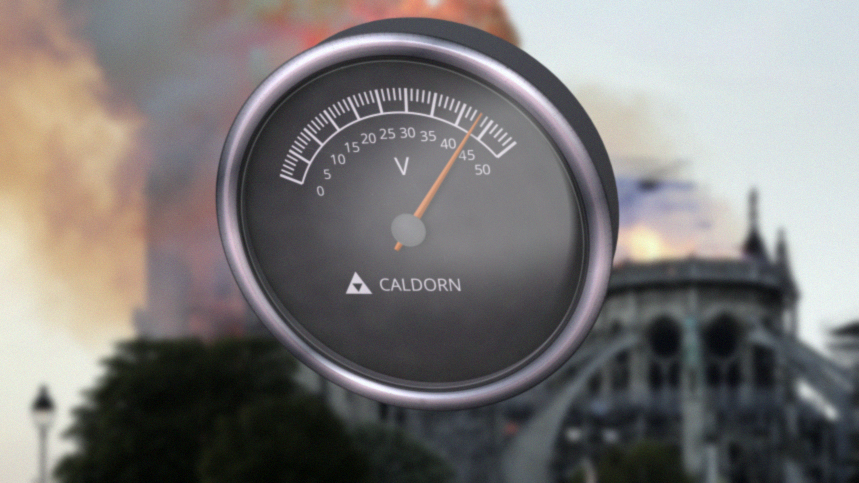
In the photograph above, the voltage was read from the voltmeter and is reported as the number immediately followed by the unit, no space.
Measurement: 43V
